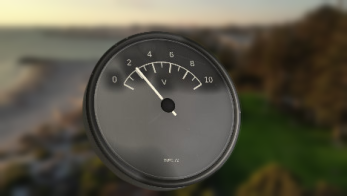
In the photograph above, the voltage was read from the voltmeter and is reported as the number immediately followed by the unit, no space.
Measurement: 2V
